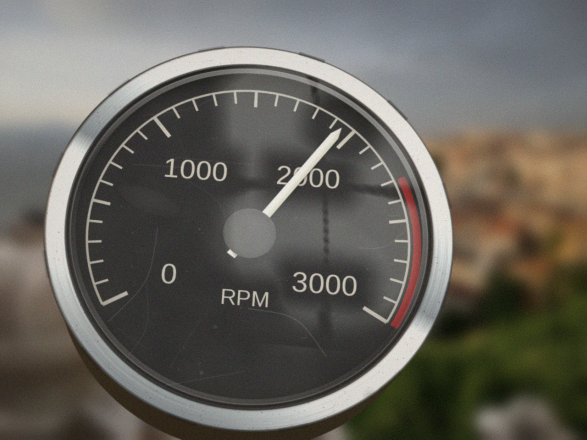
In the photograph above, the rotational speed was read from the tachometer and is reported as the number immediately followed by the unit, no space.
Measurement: 1950rpm
